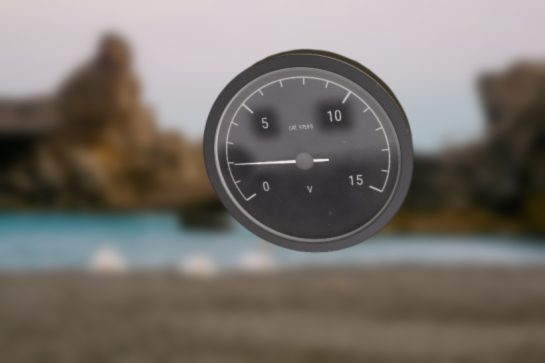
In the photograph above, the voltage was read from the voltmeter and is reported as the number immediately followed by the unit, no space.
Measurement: 2V
